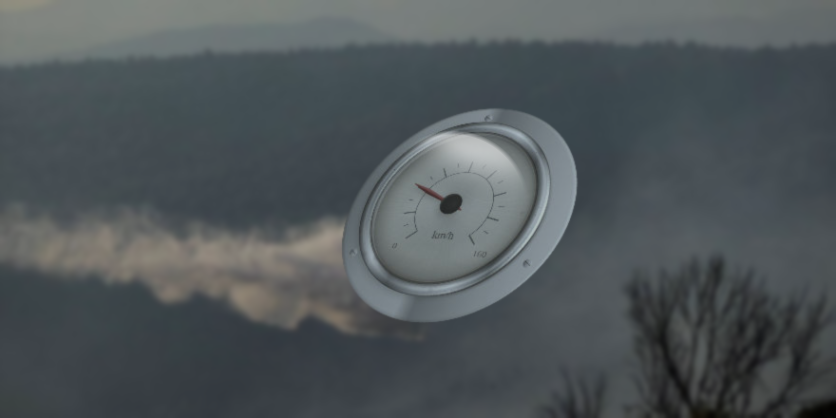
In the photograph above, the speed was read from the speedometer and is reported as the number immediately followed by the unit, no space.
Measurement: 40km/h
